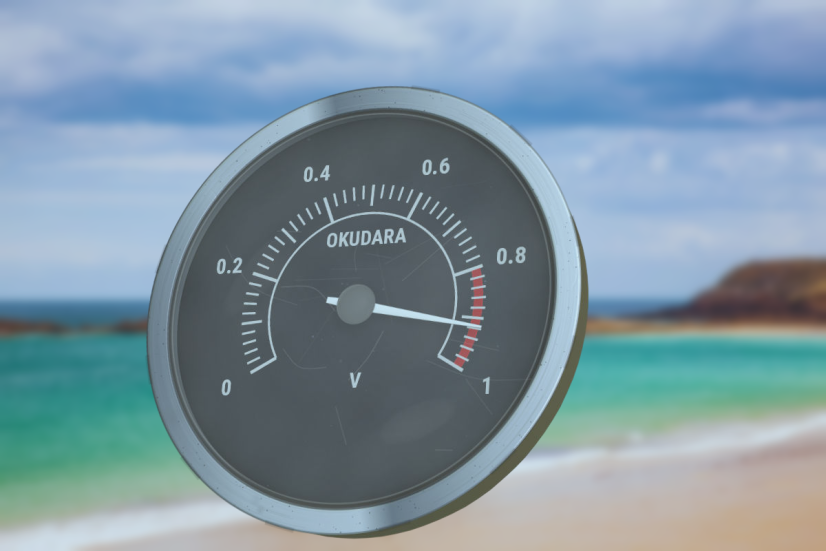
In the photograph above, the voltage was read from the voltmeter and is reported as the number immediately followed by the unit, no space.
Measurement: 0.92V
